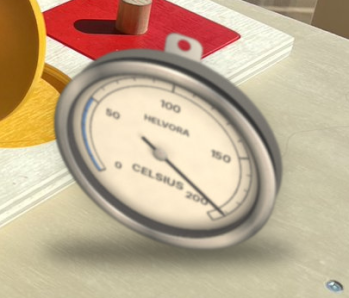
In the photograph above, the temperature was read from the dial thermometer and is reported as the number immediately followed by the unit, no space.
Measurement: 190°C
